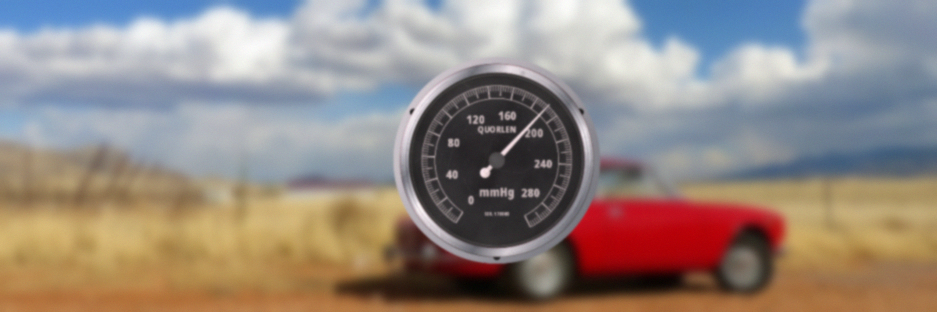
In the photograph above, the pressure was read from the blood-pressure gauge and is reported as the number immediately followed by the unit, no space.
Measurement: 190mmHg
